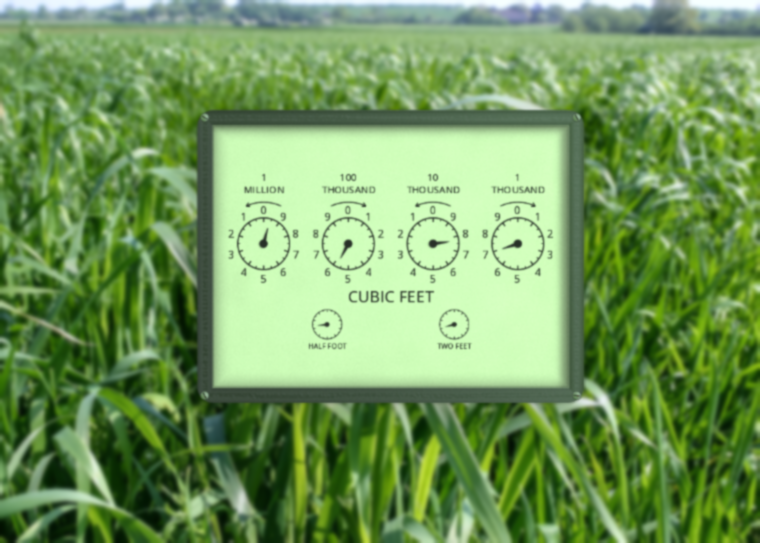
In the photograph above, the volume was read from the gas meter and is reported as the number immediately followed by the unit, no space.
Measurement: 957700ft³
